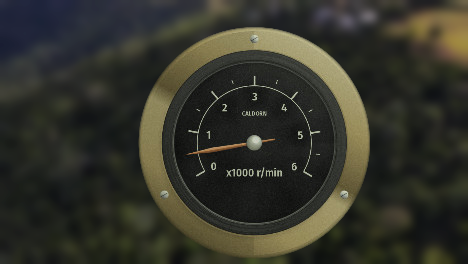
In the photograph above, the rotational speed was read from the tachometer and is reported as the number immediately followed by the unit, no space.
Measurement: 500rpm
